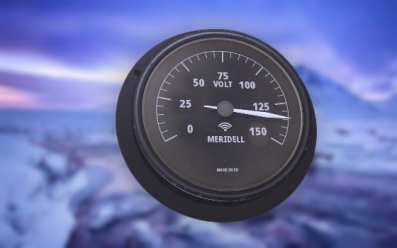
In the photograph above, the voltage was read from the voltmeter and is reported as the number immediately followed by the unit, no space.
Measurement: 135V
